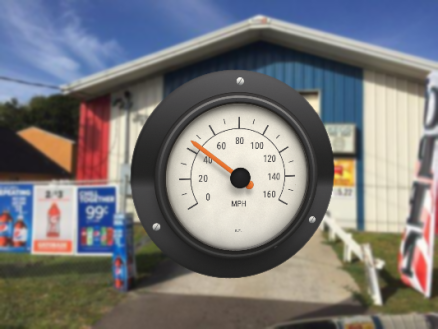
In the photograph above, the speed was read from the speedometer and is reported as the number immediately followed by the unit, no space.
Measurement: 45mph
